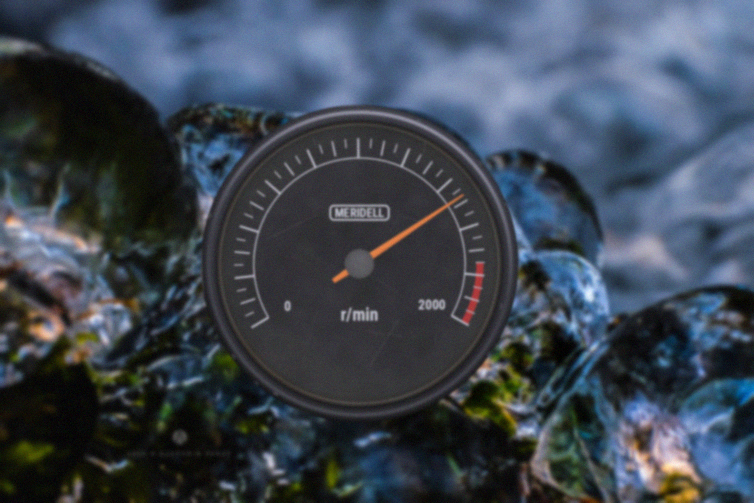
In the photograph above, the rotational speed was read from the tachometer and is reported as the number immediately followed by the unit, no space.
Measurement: 1475rpm
